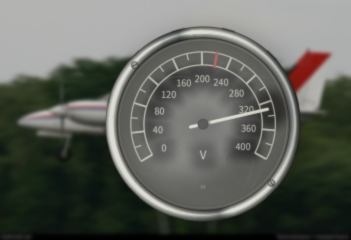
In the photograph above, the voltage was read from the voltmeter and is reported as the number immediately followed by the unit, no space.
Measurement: 330V
